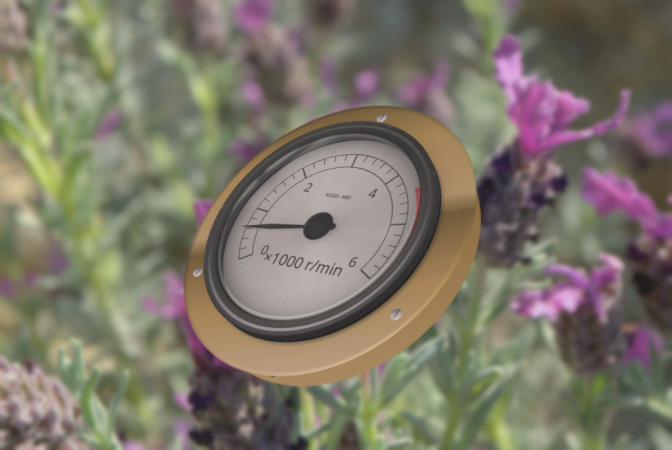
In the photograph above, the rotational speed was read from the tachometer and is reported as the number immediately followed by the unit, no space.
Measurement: 600rpm
